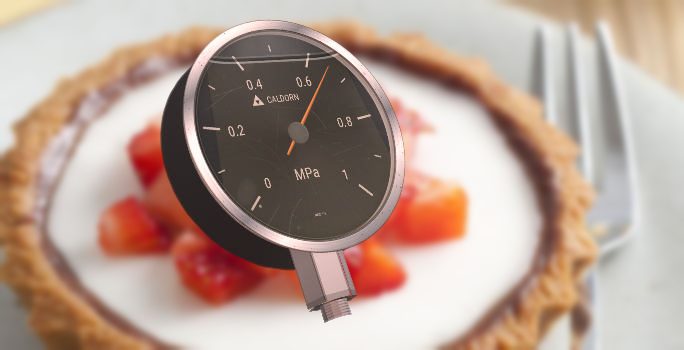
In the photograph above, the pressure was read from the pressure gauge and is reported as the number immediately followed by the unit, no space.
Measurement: 0.65MPa
